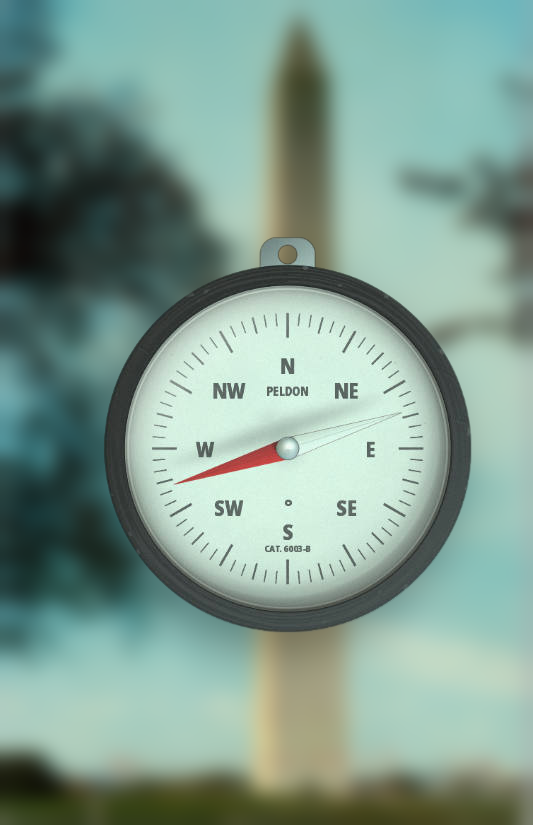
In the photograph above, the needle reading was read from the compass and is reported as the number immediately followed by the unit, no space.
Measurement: 252.5°
